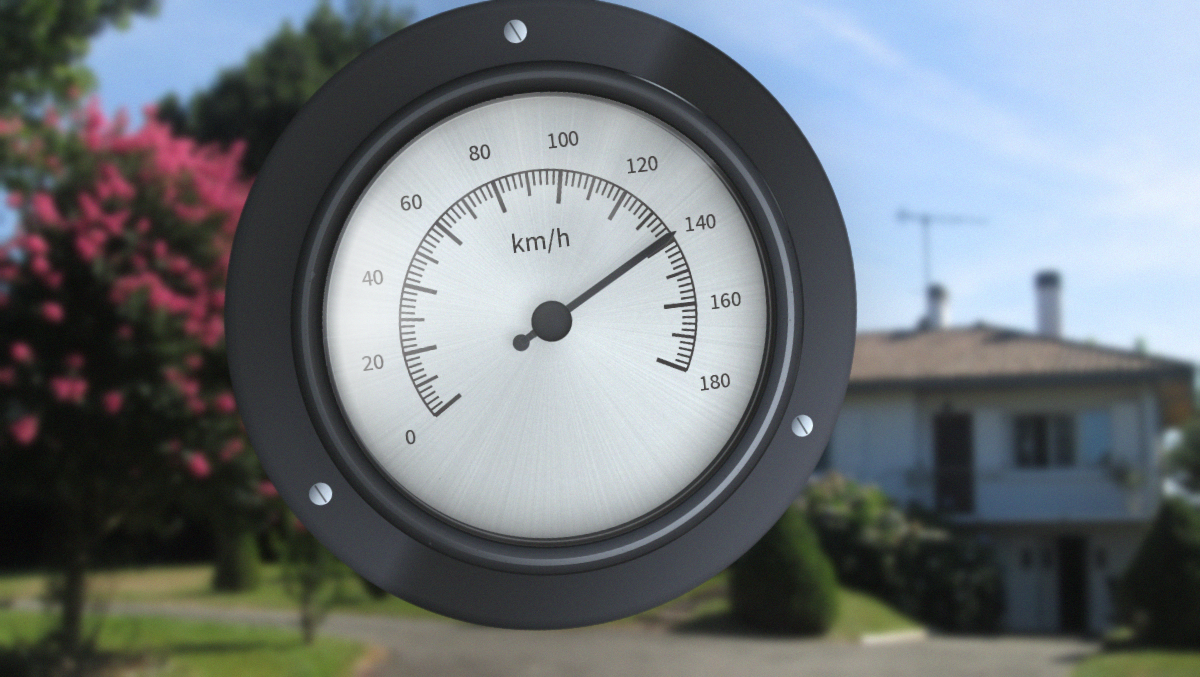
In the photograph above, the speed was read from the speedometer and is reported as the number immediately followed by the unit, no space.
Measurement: 138km/h
